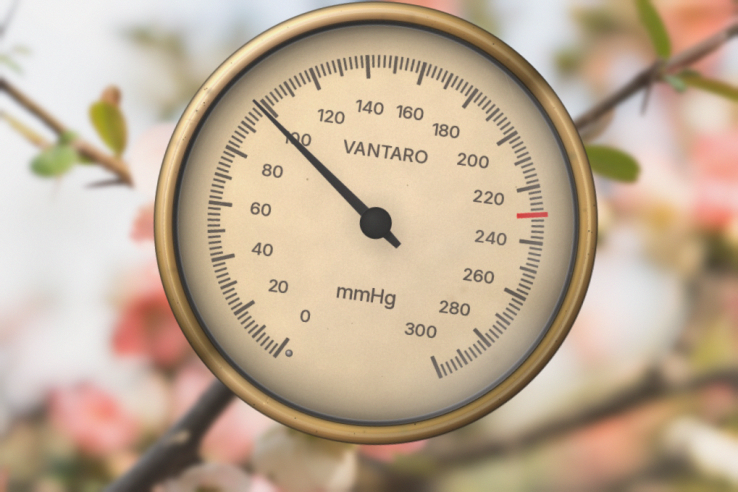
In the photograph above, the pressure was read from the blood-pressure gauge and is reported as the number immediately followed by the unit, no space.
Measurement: 98mmHg
